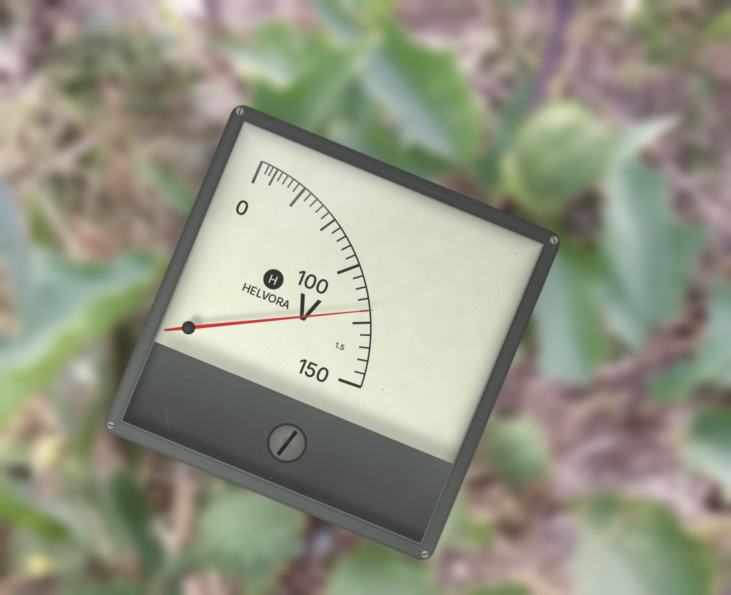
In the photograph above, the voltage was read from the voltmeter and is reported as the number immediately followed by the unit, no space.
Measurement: 120V
